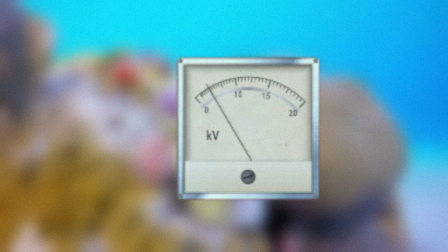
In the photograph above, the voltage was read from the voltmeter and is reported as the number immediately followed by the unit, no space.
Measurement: 5kV
